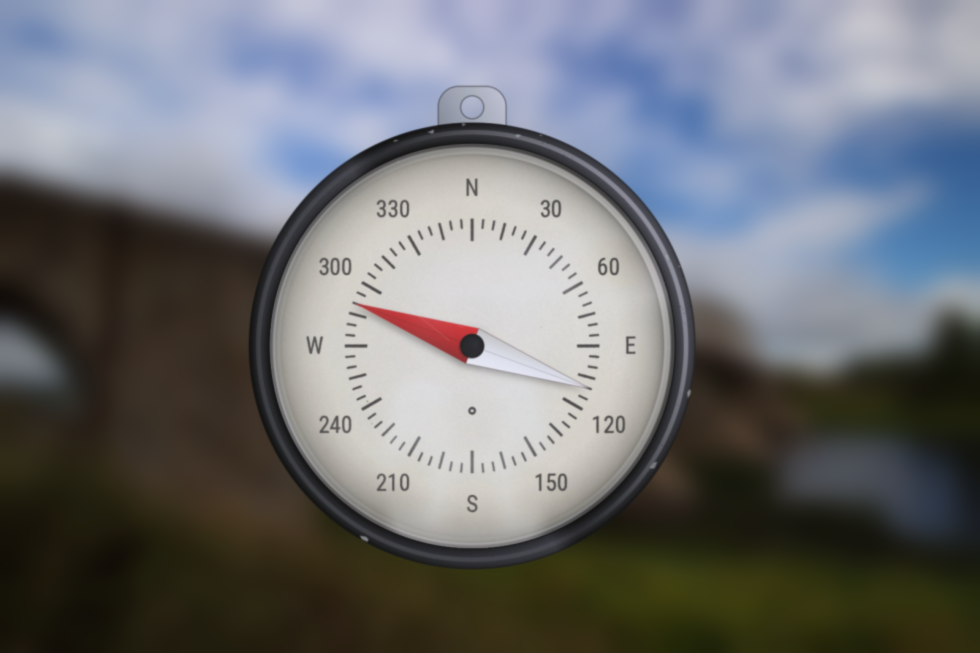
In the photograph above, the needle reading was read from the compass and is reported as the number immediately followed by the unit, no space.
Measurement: 290°
